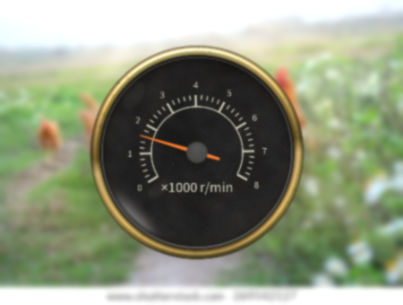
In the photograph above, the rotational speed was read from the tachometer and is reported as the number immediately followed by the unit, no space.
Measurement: 1600rpm
